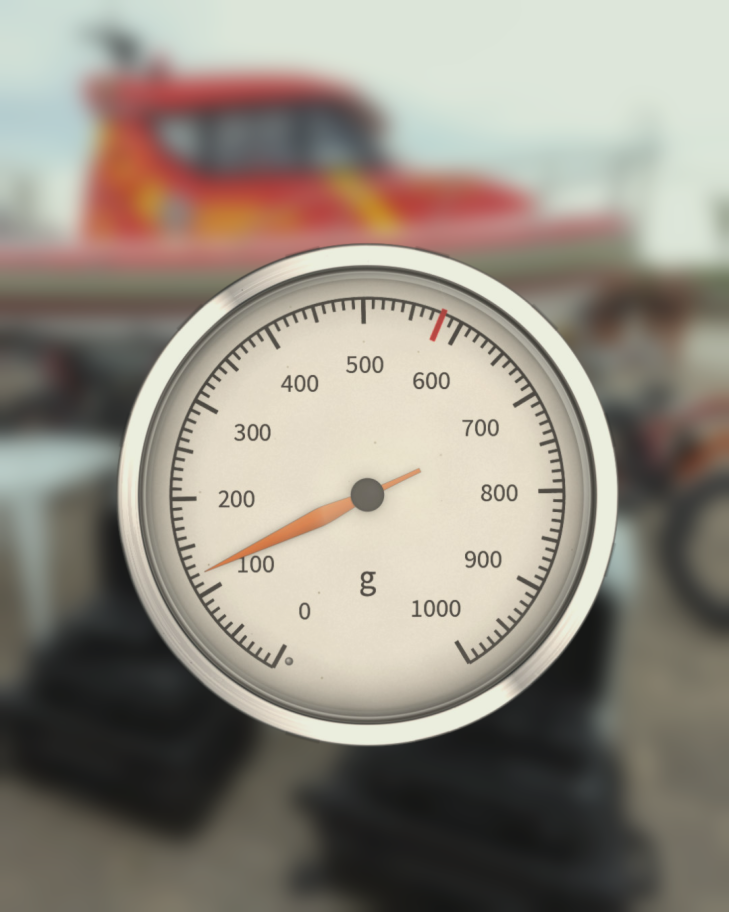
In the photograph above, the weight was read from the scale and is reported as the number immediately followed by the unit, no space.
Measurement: 120g
